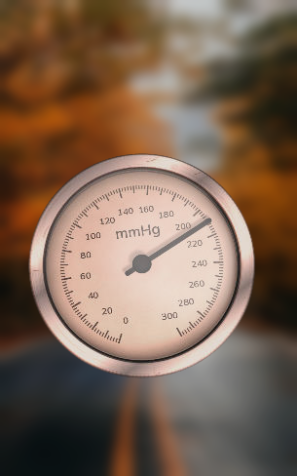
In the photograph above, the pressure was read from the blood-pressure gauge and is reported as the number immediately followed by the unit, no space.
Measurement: 210mmHg
